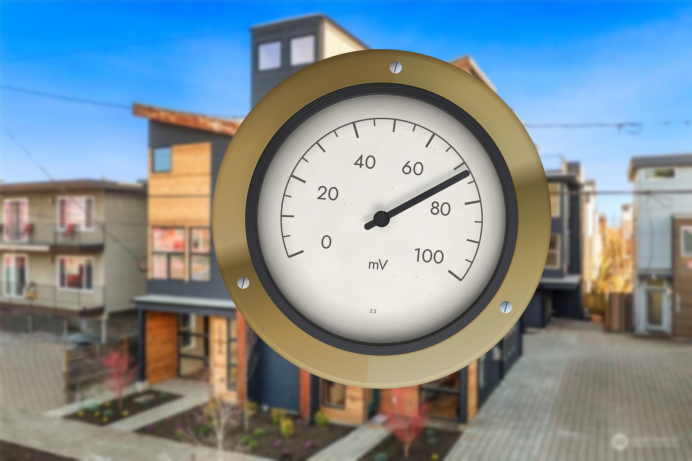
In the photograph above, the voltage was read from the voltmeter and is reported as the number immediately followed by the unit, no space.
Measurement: 72.5mV
